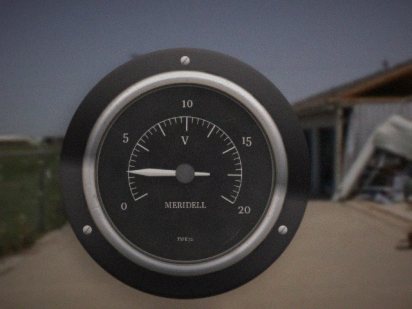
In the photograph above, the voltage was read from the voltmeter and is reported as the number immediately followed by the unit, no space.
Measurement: 2.5V
